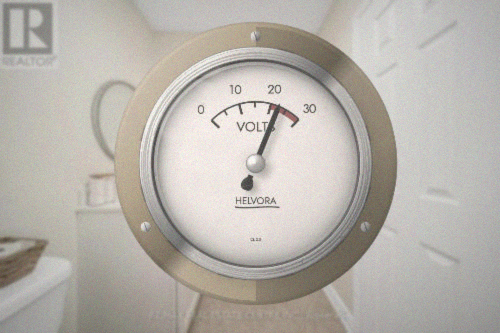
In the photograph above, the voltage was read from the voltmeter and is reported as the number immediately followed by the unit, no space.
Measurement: 22.5V
